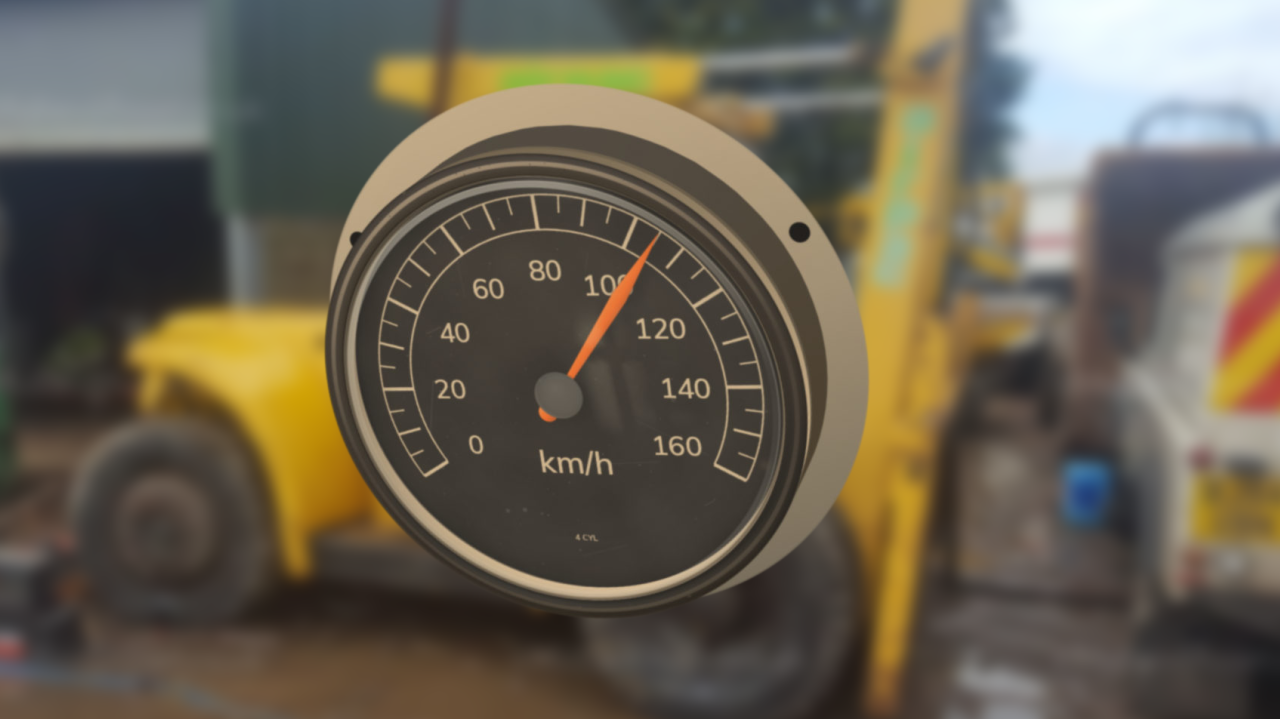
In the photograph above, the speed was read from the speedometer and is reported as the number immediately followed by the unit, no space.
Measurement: 105km/h
